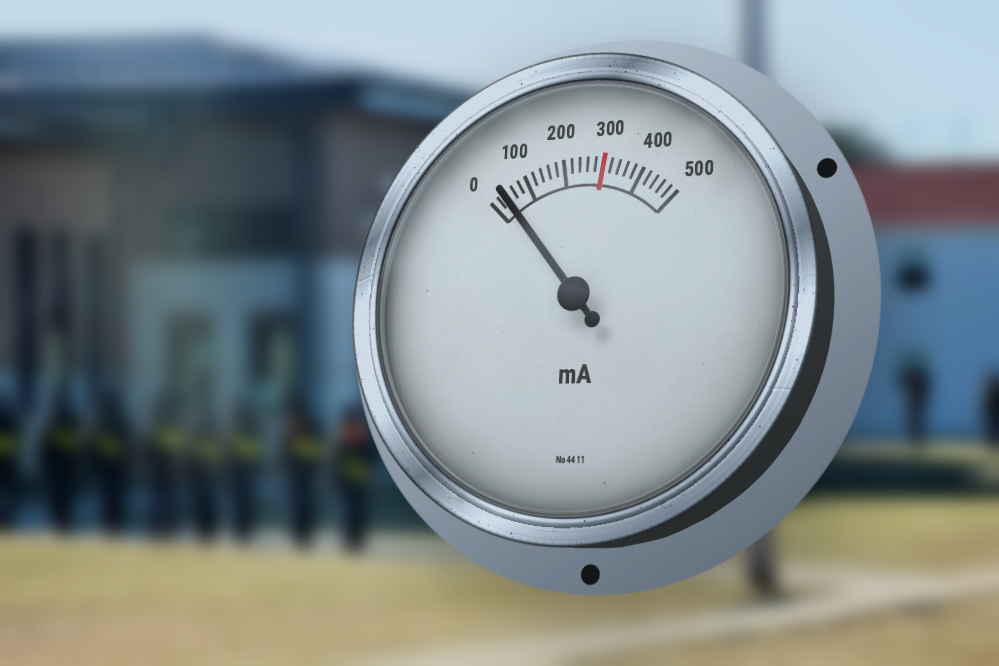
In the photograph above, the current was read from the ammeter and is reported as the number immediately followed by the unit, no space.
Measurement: 40mA
